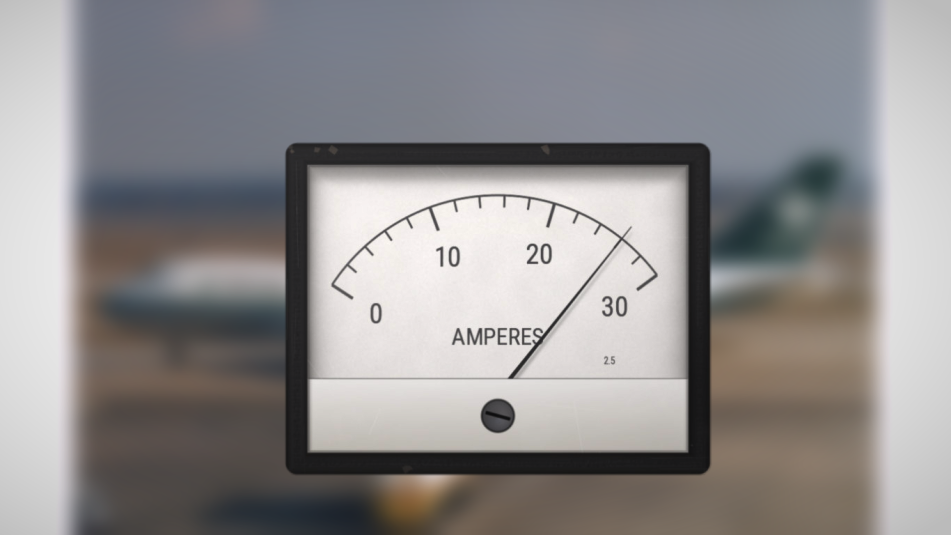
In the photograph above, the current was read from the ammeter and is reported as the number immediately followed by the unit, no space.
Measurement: 26A
